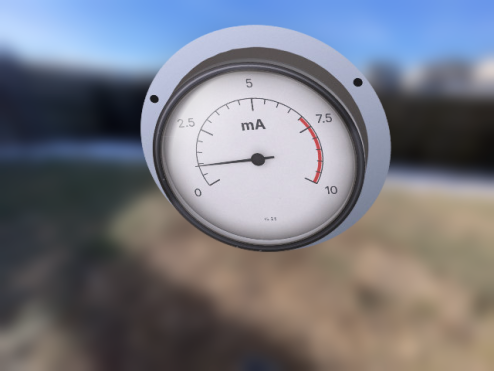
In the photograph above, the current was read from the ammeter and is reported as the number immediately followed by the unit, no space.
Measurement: 1mA
